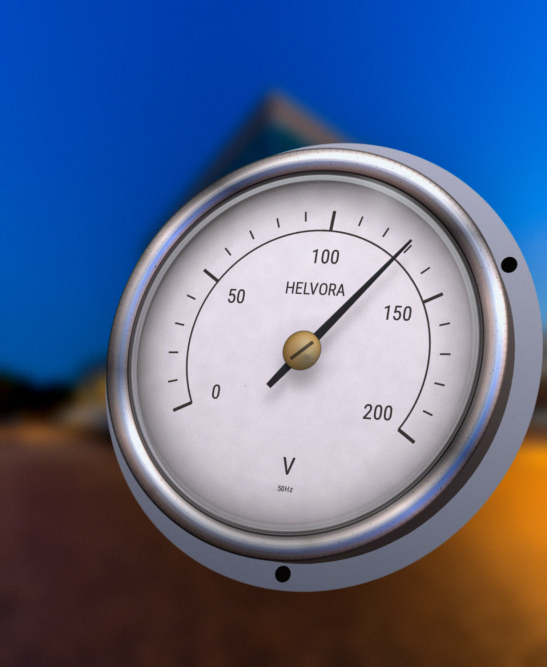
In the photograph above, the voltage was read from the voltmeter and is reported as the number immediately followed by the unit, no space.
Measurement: 130V
